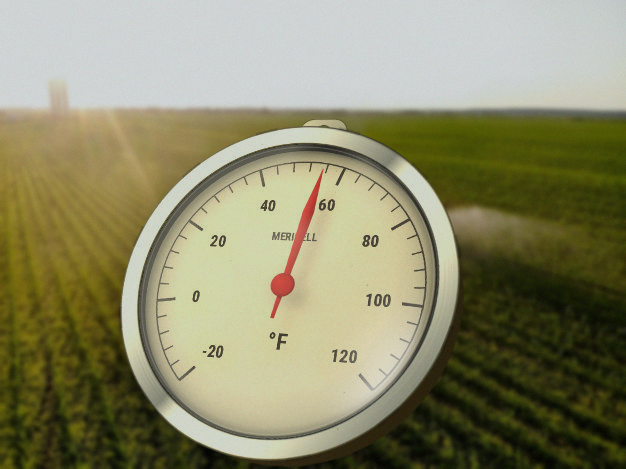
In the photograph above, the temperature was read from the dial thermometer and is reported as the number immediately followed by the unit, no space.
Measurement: 56°F
